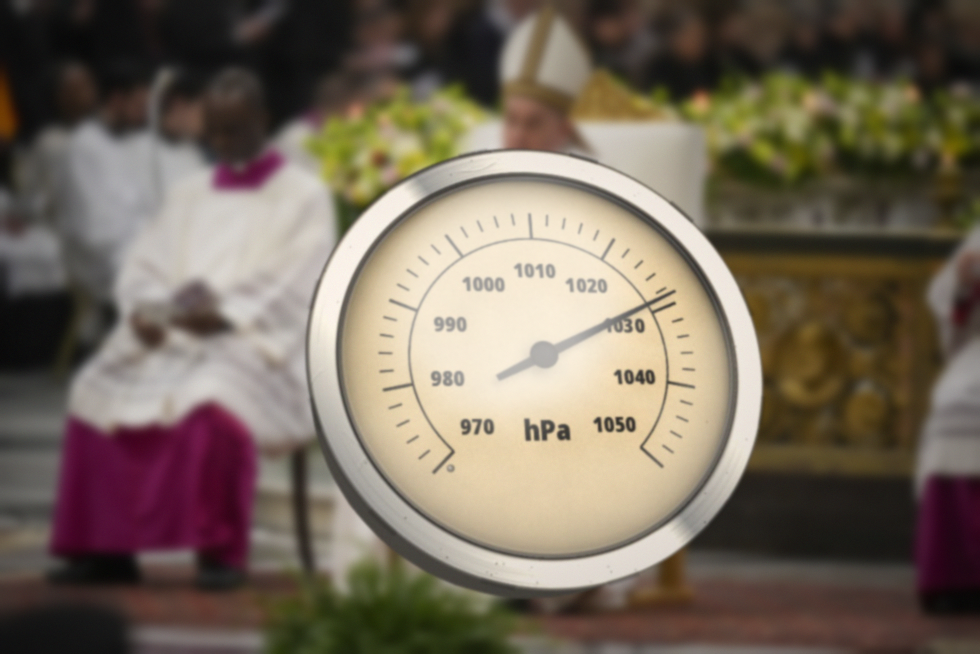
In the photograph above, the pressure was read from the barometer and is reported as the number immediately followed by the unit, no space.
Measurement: 1029hPa
